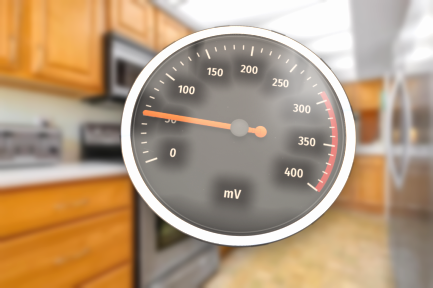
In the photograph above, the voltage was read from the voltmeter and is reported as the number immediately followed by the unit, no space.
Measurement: 50mV
